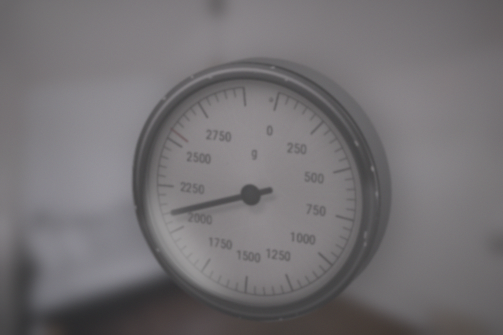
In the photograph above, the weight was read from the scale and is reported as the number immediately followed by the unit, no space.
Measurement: 2100g
